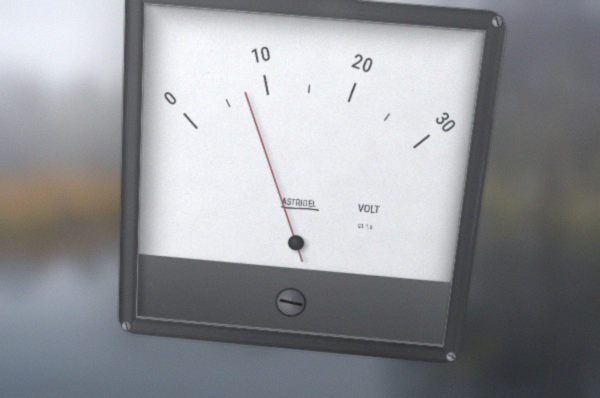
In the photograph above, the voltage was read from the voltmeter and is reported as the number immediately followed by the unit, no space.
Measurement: 7.5V
